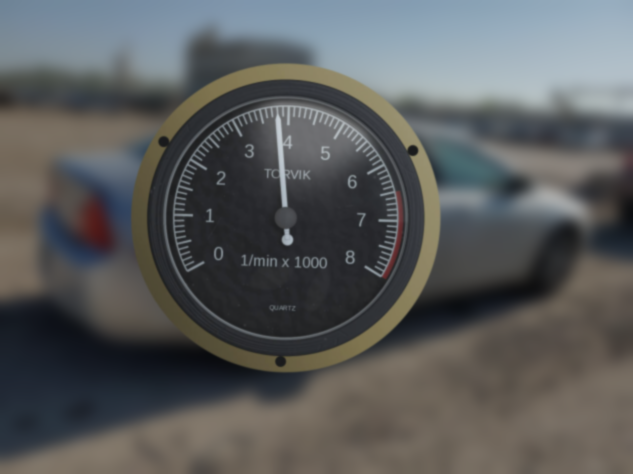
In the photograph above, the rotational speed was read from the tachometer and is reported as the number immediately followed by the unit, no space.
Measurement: 3800rpm
